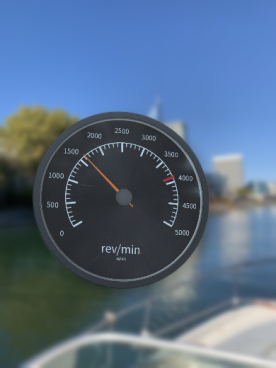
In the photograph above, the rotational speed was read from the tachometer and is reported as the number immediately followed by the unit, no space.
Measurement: 1600rpm
